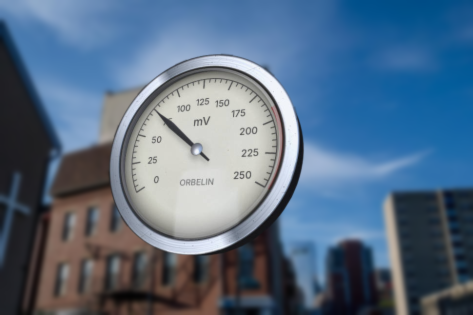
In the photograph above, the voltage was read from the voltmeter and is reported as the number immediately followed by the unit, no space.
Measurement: 75mV
